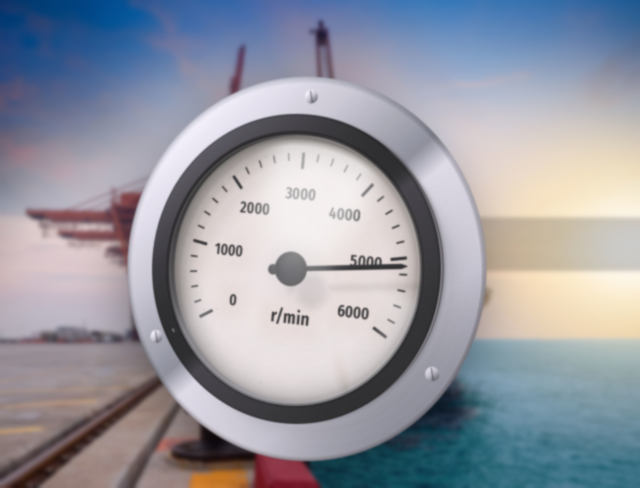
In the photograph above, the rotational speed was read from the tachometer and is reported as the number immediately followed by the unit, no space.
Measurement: 5100rpm
